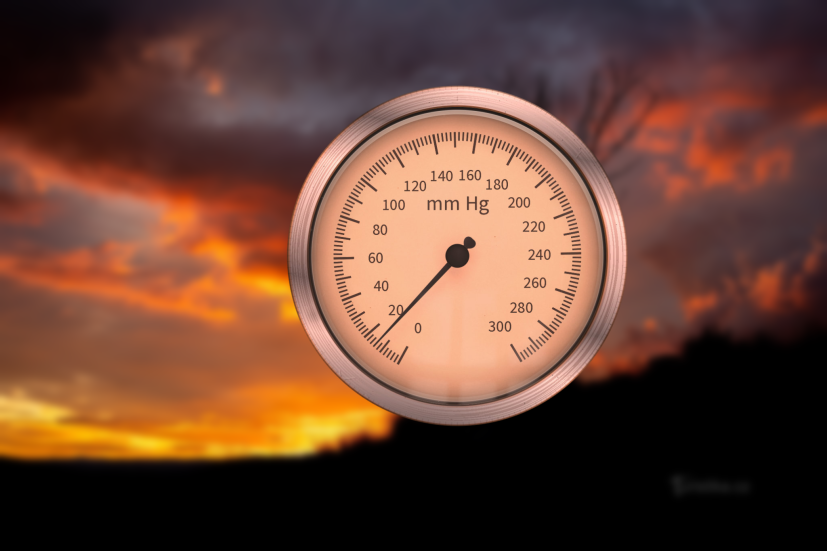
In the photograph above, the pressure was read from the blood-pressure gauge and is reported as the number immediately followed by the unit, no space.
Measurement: 14mmHg
